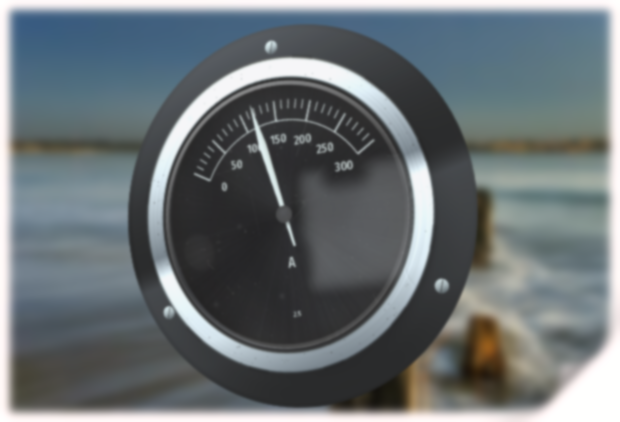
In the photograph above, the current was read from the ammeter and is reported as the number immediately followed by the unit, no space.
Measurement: 120A
